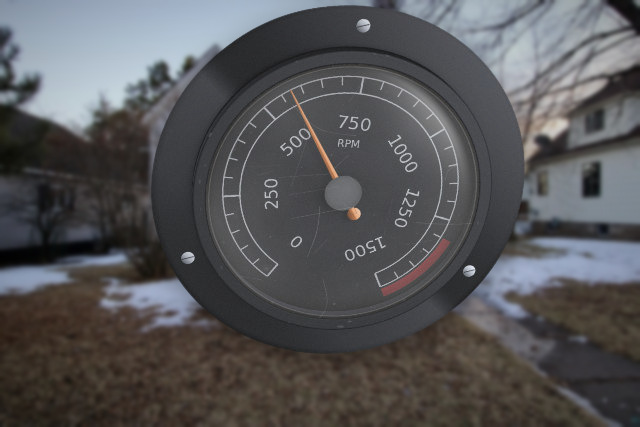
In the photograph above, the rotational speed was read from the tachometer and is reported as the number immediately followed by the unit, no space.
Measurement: 575rpm
